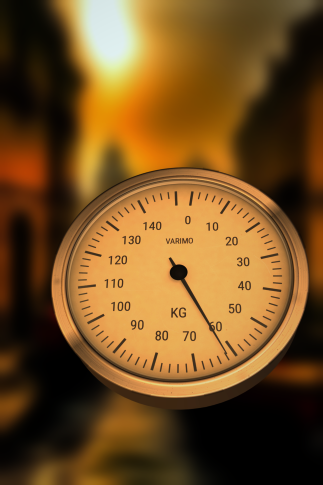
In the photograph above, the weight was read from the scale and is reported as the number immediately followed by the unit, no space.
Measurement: 62kg
